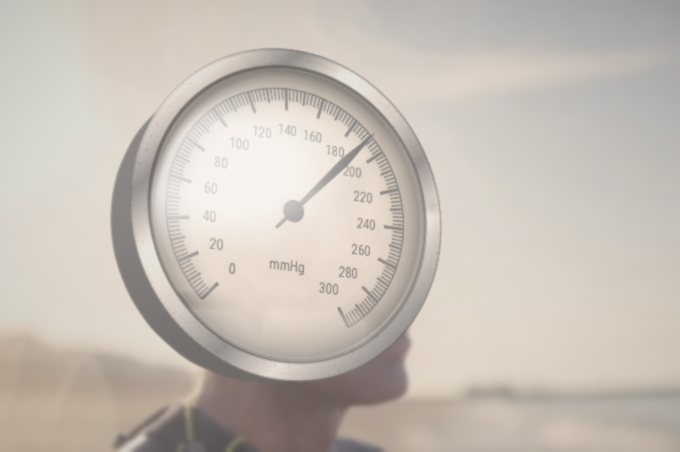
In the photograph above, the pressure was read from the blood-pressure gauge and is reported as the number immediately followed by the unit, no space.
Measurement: 190mmHg
